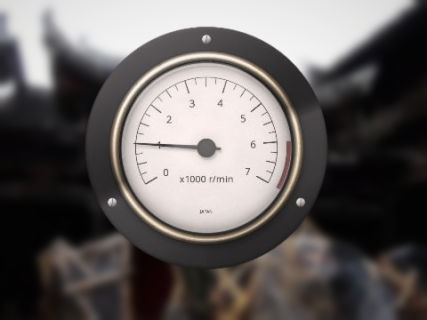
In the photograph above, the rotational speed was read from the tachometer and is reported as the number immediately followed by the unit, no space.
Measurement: 1000rpm
